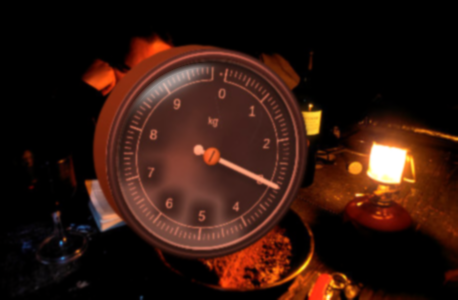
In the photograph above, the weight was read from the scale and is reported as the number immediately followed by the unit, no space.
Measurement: 3kg
